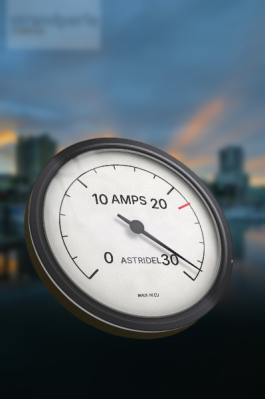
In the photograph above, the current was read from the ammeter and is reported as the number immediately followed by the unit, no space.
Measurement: 29A
